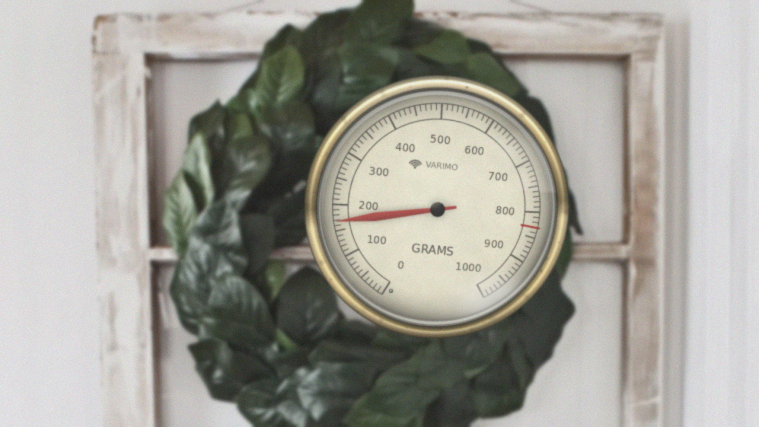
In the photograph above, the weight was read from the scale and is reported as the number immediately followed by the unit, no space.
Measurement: 170g
